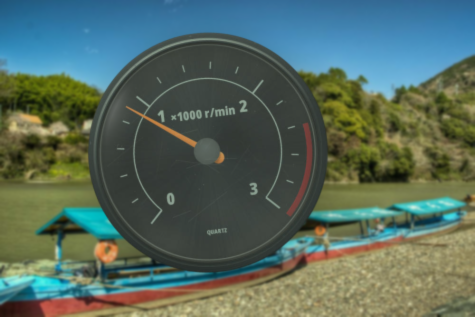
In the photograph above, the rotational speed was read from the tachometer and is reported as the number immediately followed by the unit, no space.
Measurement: 900rpm
